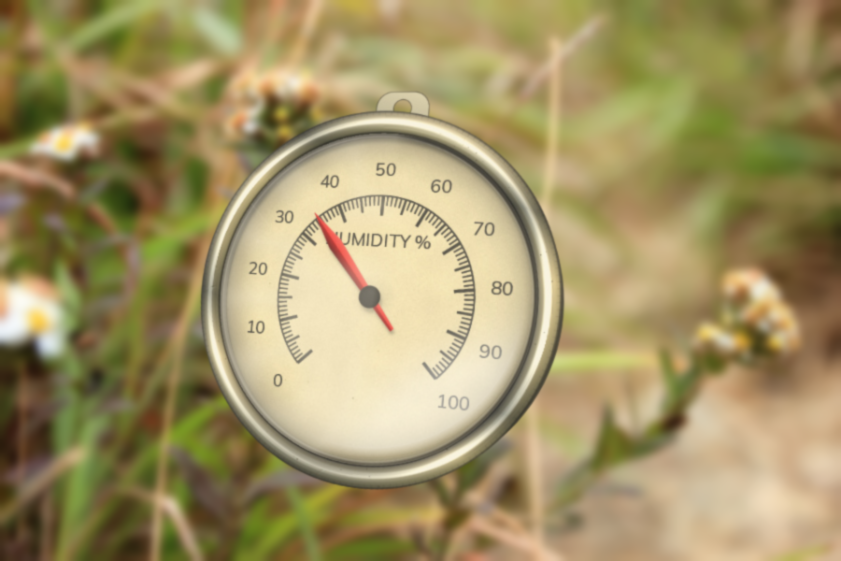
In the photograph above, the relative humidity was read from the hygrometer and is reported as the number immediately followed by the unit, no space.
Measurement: 35%
